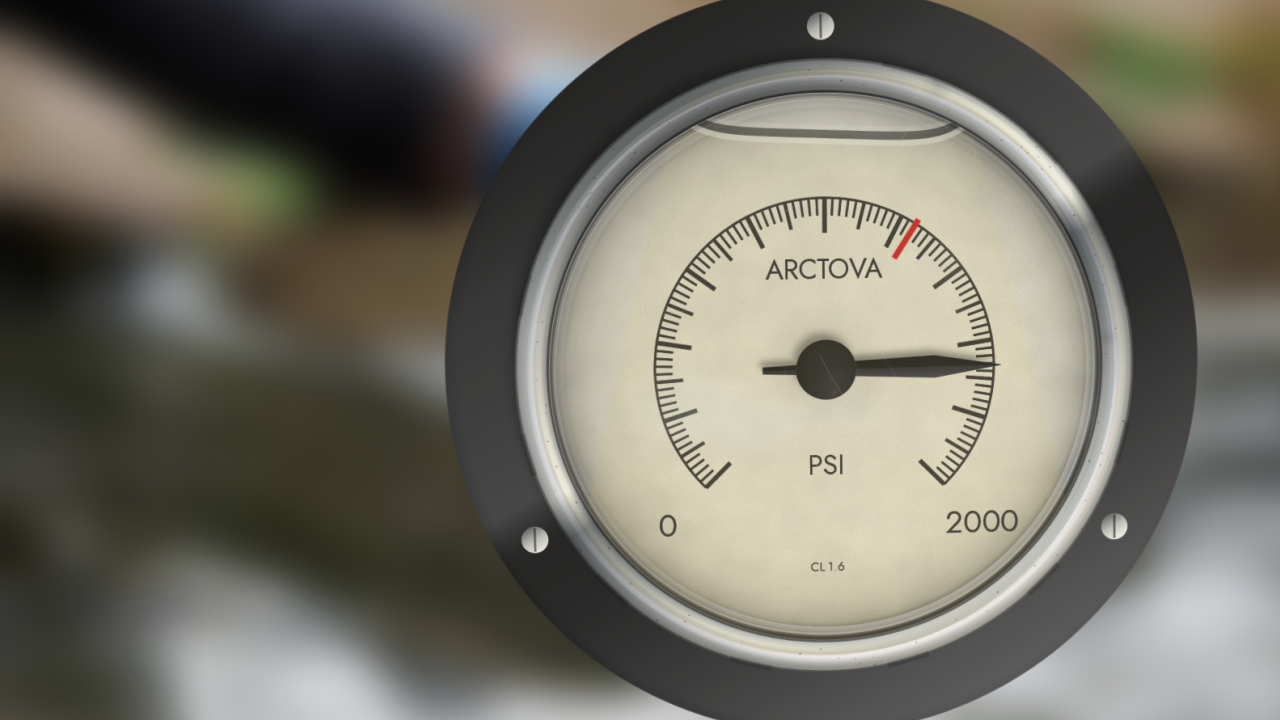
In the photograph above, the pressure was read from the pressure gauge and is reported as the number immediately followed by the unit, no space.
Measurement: 1660psi
